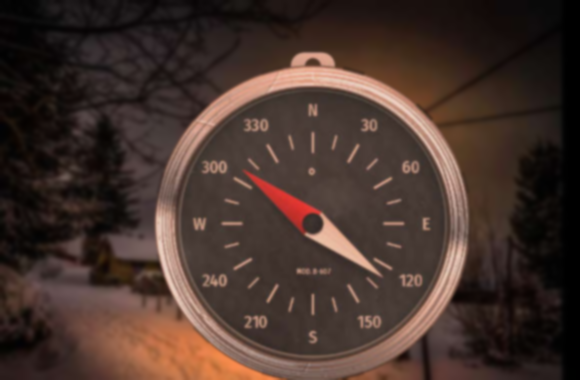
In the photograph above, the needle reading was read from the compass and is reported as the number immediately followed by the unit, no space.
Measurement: 307.5°
